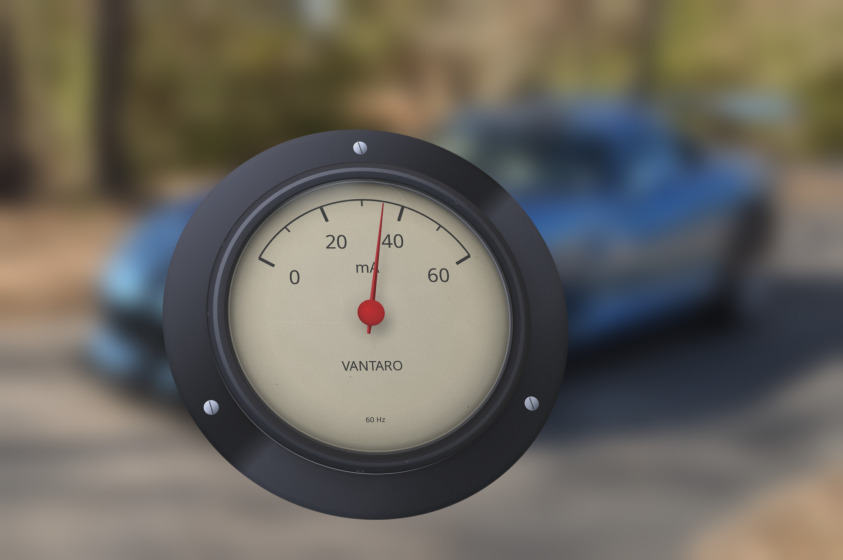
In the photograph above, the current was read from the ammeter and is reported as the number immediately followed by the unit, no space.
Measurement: 35mA
